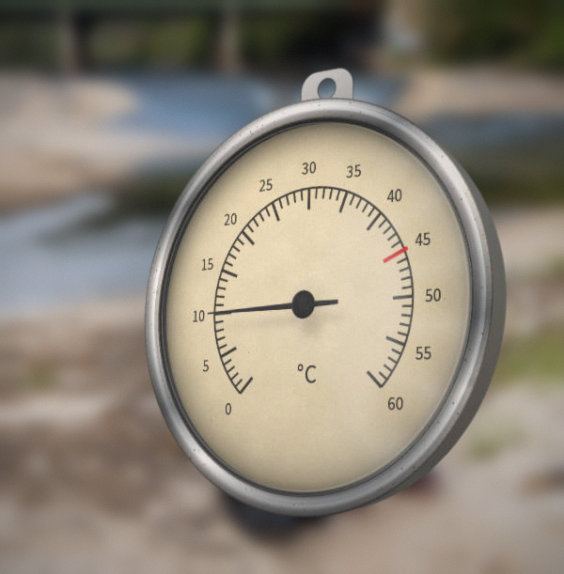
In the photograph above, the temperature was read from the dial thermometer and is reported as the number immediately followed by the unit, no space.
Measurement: 10°C
